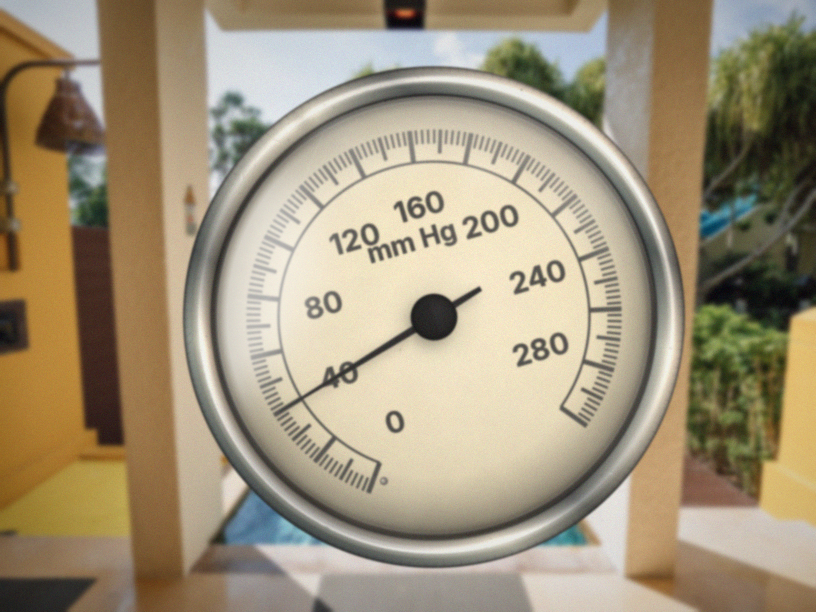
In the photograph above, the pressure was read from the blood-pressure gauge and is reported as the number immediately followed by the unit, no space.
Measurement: 40mmHg
